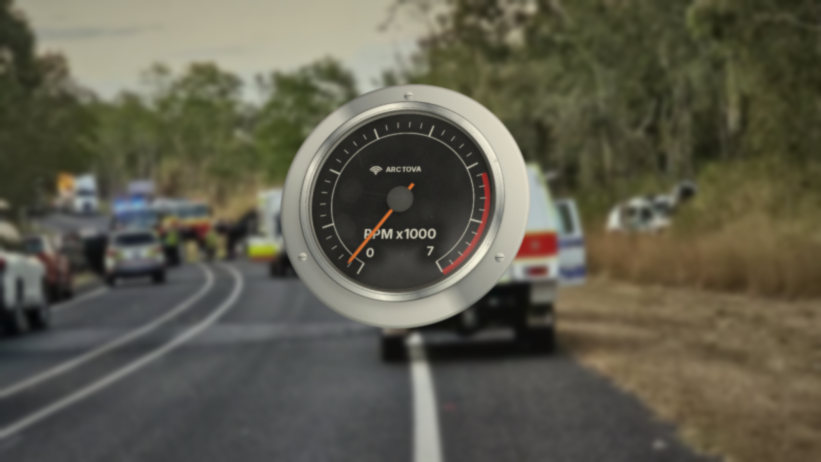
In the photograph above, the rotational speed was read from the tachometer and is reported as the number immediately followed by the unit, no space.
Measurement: 200rpm
